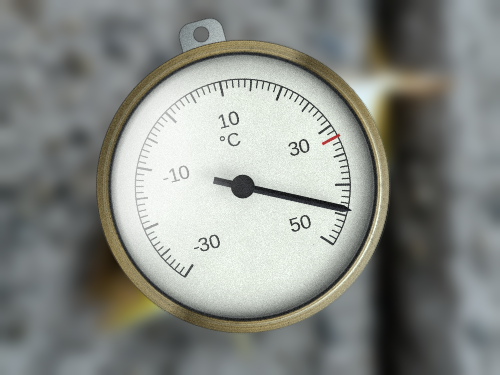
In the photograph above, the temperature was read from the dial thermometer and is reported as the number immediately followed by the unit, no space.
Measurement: 44°C
